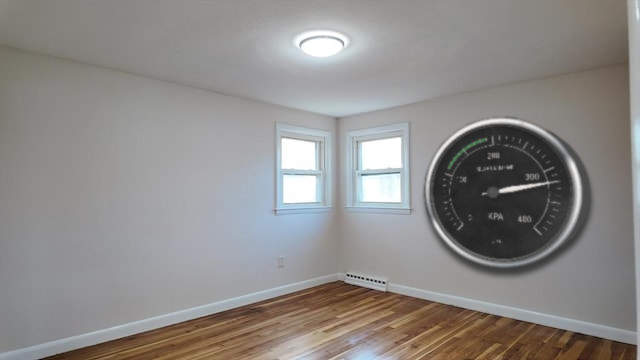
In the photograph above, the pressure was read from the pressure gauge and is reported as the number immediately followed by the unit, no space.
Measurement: 320kPa
